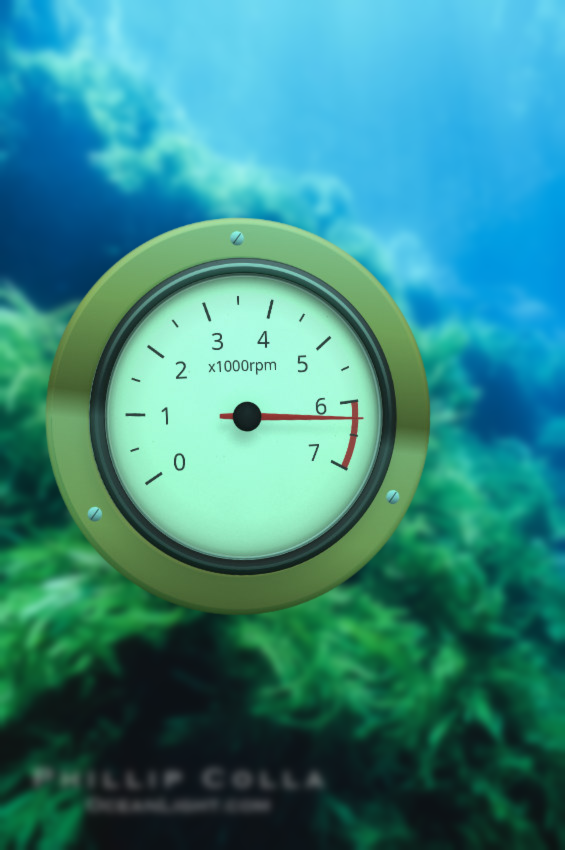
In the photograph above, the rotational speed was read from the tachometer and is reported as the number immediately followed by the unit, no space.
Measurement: 6250rpm
